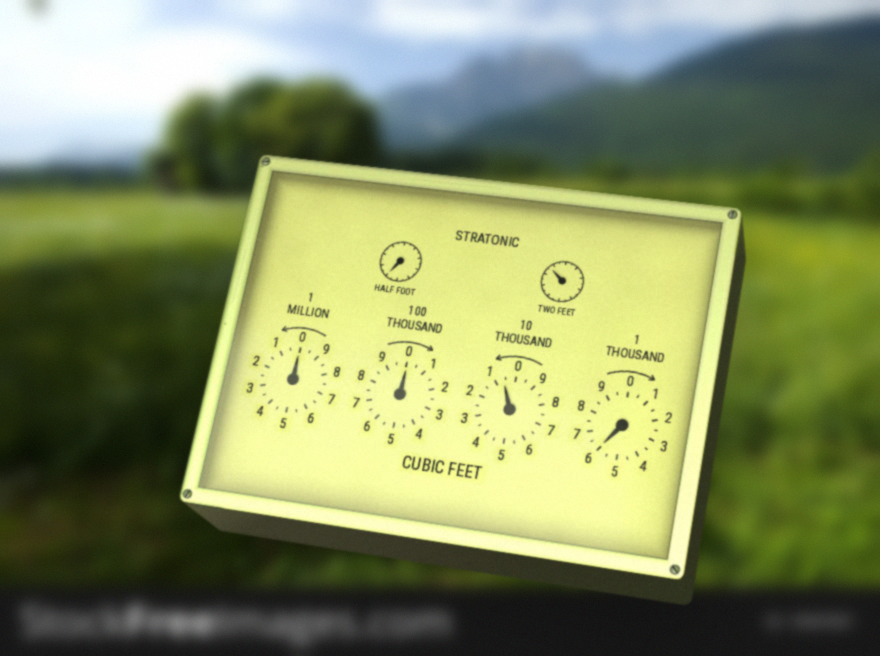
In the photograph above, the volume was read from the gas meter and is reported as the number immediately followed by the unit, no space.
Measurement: 600ft³
